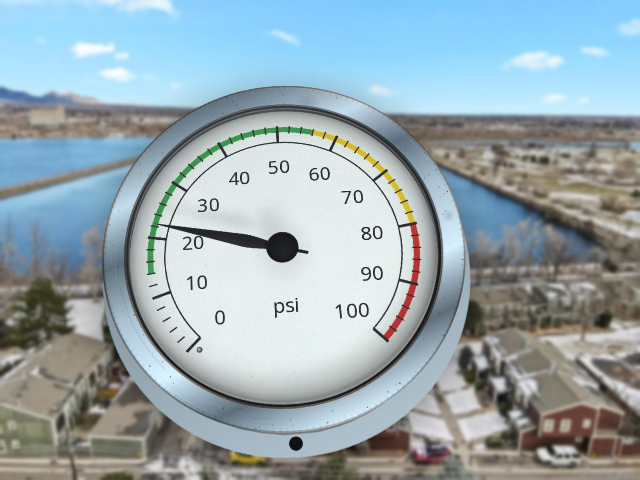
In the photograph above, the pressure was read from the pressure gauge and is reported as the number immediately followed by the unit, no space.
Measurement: 22psi
